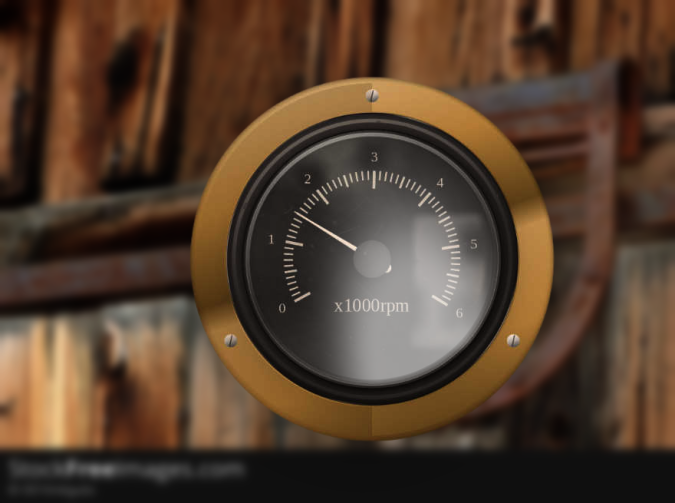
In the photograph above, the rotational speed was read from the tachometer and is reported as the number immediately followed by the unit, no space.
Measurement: 1500rpm
